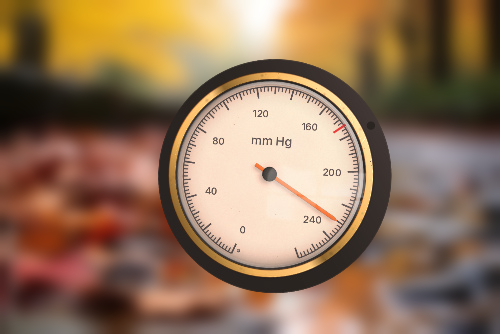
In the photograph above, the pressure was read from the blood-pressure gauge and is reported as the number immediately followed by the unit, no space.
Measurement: 230mmHg
